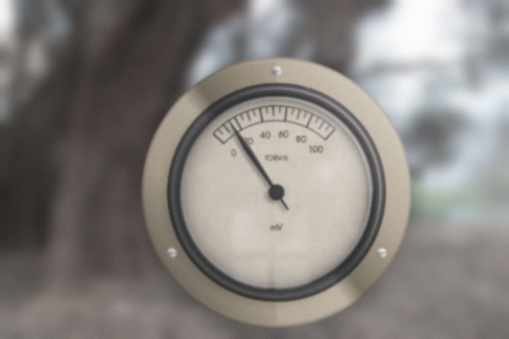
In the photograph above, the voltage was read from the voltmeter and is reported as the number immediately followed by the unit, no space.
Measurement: 15mV
